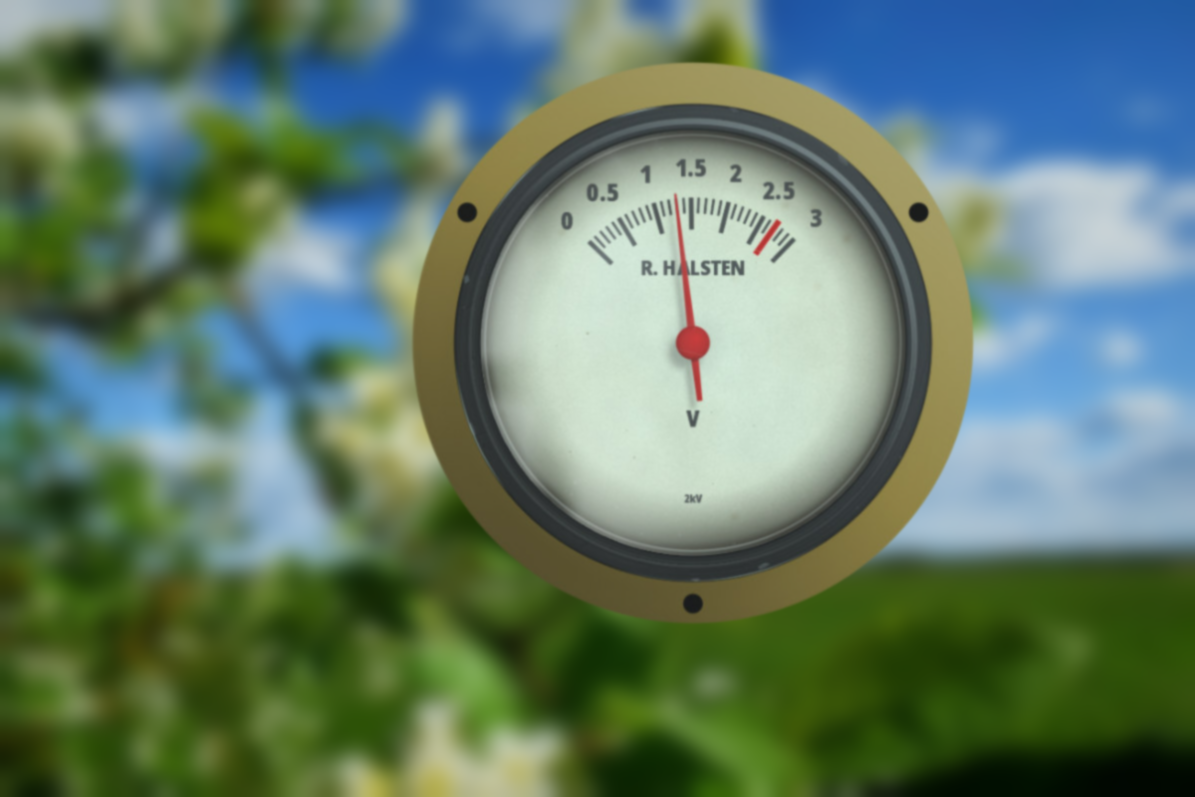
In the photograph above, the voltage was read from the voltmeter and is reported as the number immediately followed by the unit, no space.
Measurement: 1.3V
